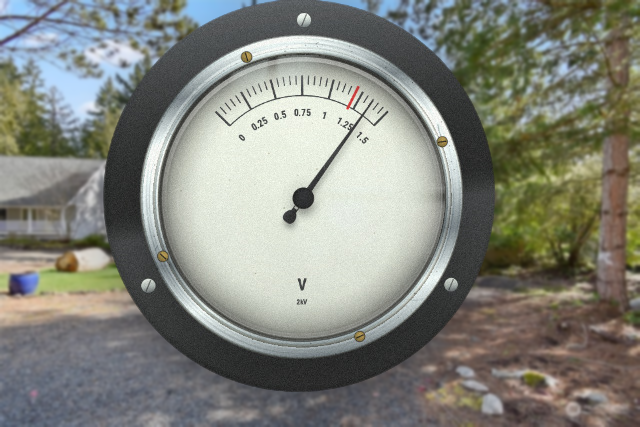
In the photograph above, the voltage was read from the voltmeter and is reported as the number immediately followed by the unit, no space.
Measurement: 1.35V
